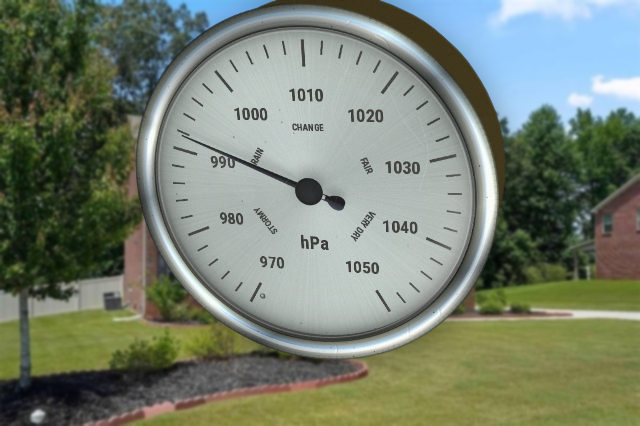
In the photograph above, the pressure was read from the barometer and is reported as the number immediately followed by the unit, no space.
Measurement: 992hPa
